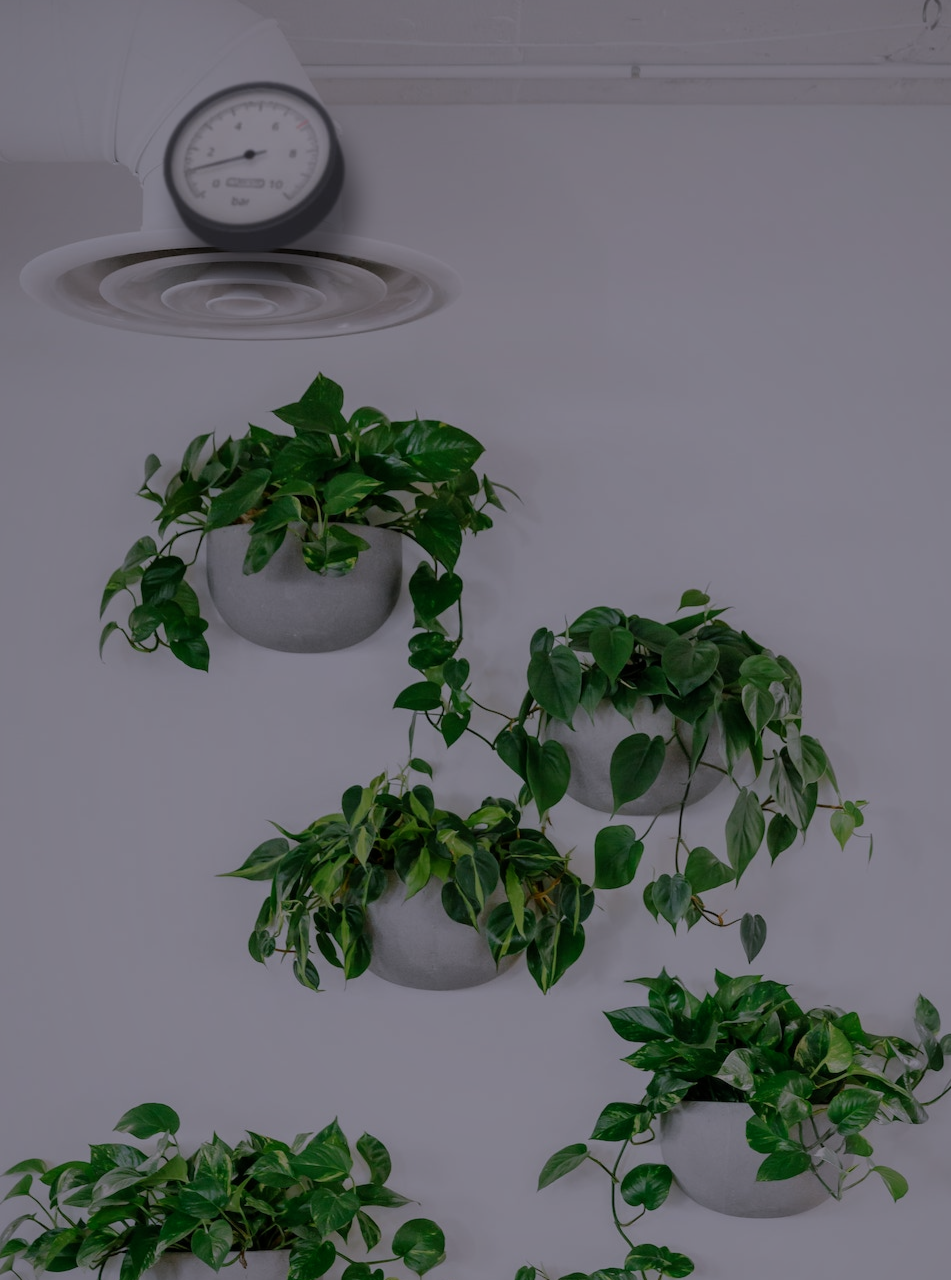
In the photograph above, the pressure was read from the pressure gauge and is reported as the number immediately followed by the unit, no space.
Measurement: 1bar
